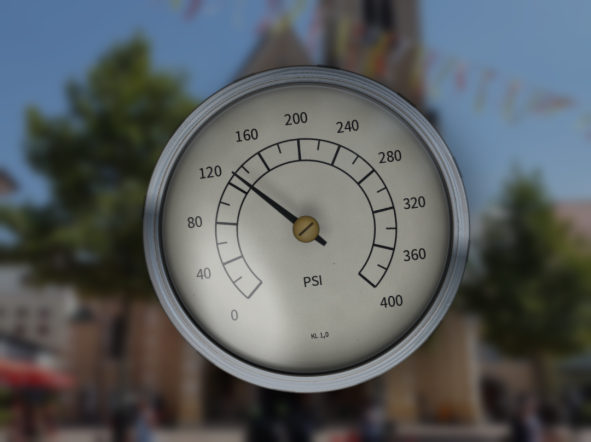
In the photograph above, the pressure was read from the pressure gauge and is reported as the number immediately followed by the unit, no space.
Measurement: 130psi
